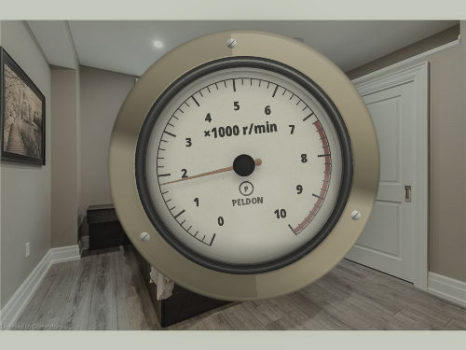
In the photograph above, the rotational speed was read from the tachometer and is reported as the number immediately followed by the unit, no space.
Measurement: 1800rpm
